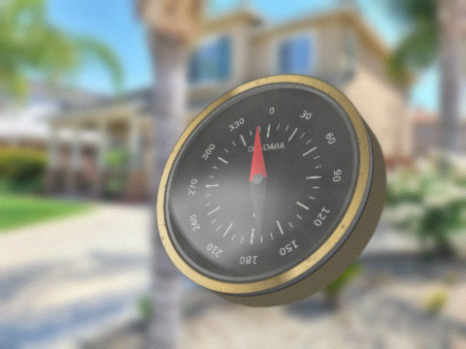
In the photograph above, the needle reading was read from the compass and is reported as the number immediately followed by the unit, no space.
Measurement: 350°
